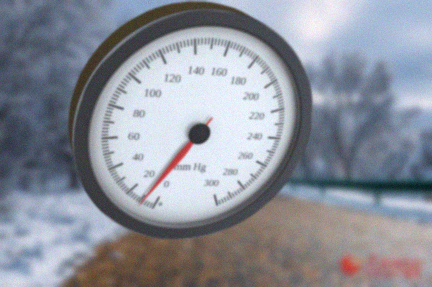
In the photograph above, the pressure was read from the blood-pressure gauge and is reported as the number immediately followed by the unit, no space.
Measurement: 10mmHg
